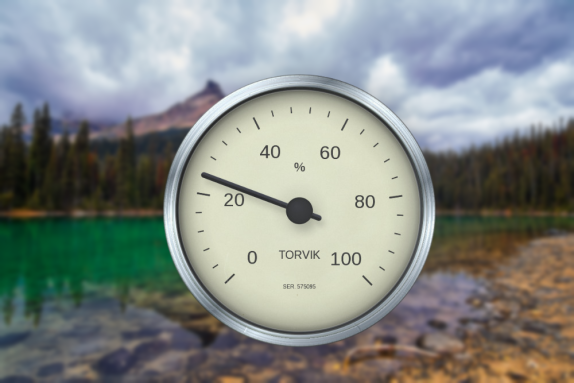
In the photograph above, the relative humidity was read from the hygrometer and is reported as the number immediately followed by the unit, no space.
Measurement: 24%
